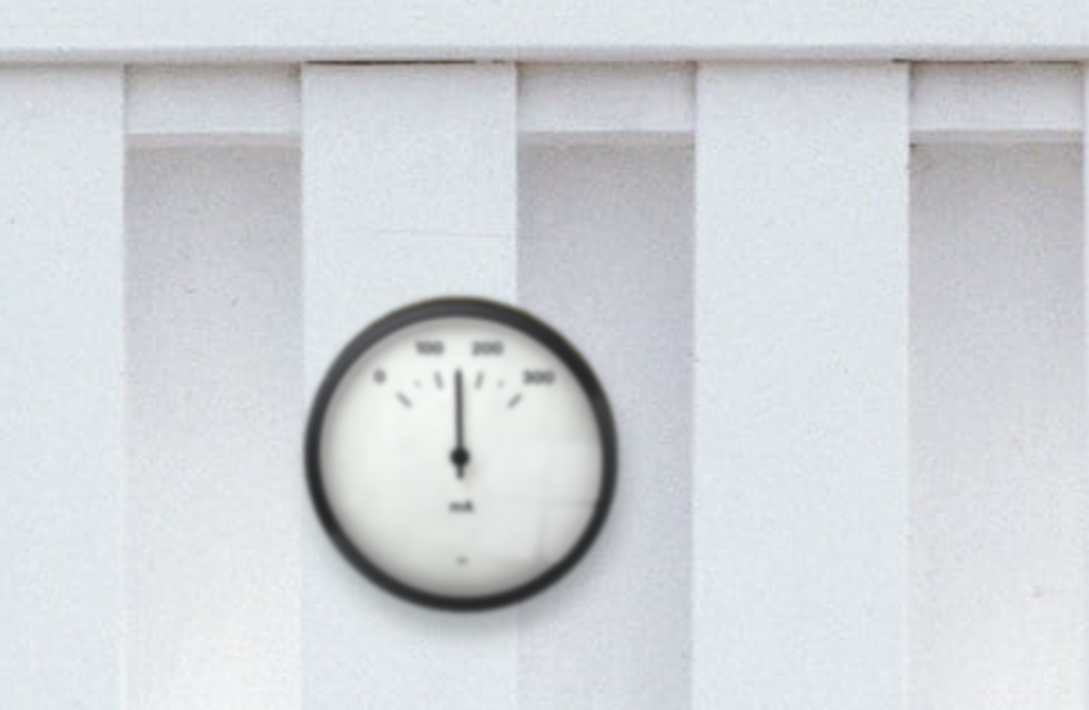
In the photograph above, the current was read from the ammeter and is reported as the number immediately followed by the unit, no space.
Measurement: 150mA
